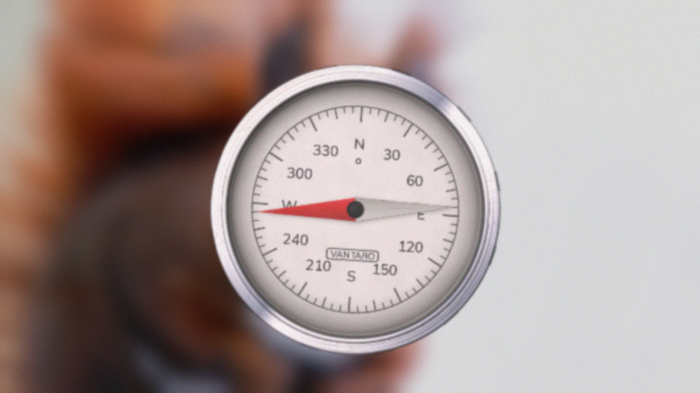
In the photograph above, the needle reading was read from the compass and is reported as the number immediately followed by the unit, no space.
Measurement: 265°
